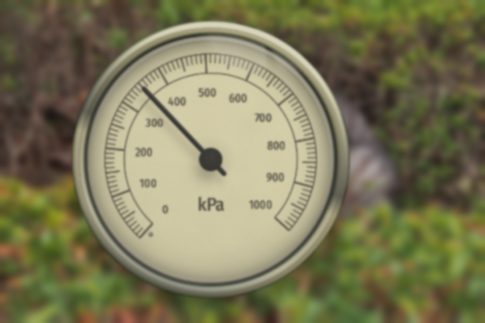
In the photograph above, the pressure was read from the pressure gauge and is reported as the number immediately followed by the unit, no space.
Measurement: 350kPa
